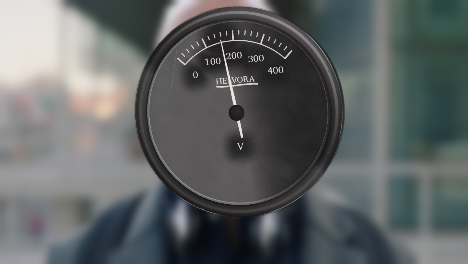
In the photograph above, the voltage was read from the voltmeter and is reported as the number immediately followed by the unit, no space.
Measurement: 160V
